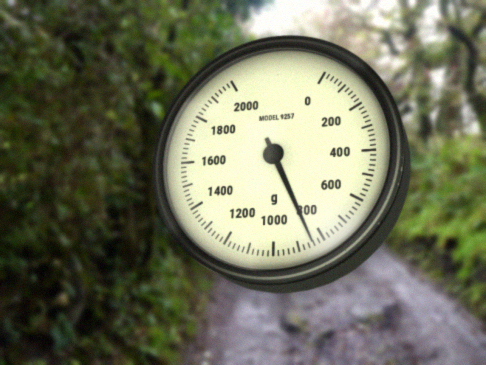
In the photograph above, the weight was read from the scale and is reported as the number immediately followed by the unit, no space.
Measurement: 840g
